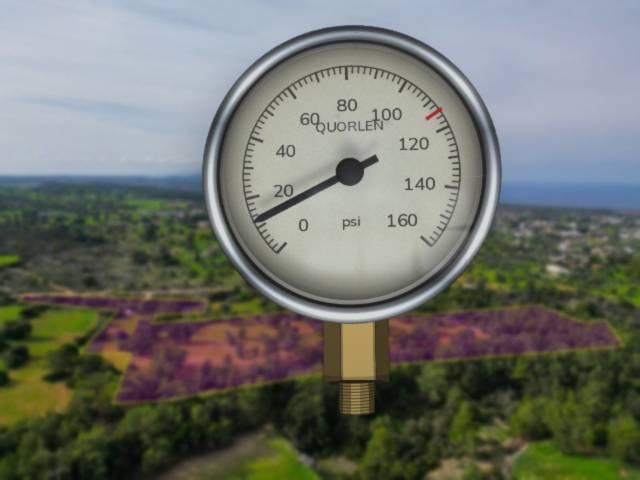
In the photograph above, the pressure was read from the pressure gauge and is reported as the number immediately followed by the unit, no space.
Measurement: 12psi
